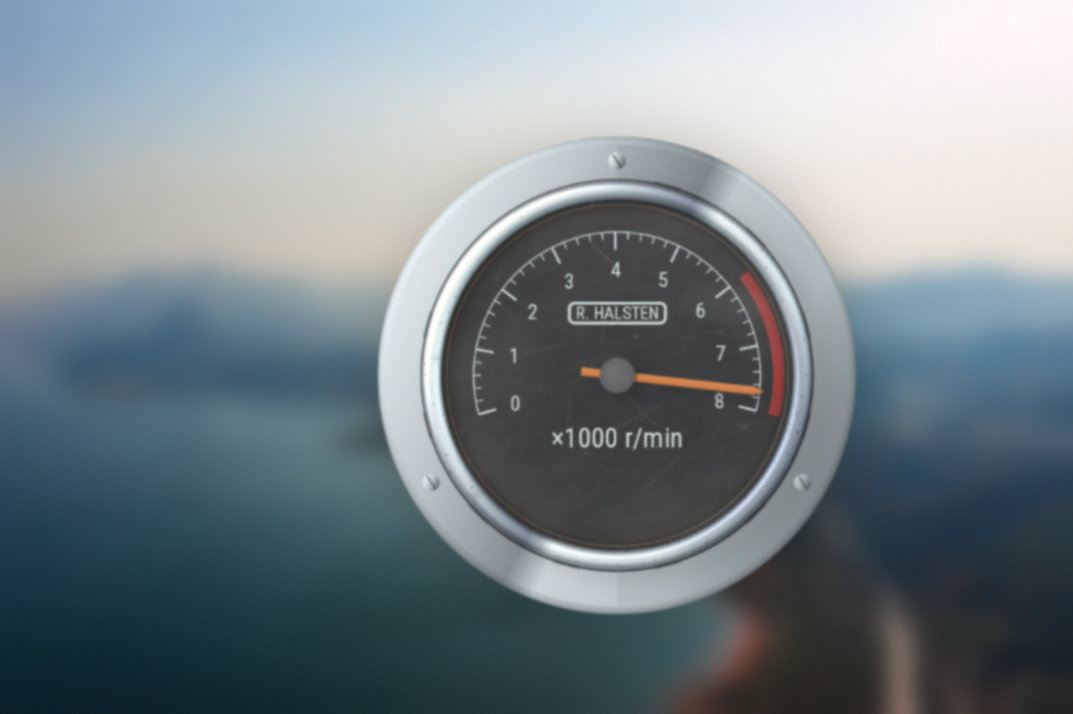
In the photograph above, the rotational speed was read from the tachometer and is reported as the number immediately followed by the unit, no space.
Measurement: 7700rpm
